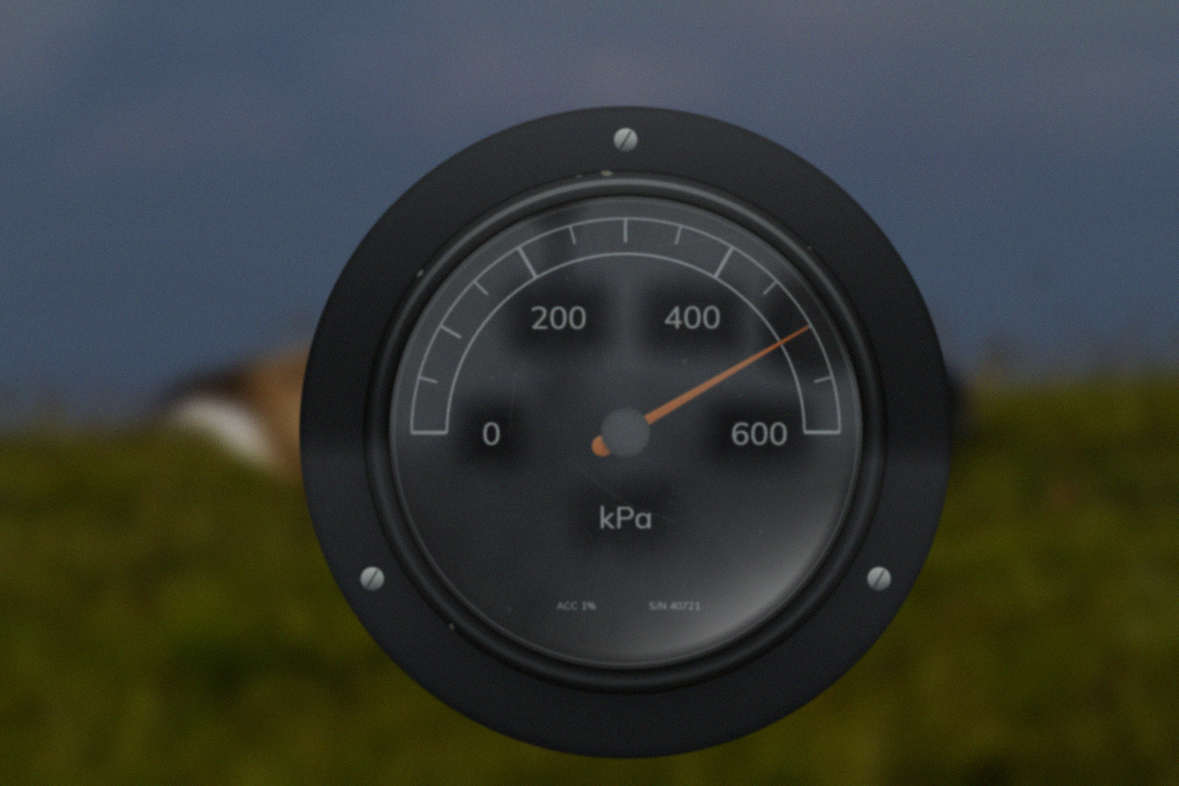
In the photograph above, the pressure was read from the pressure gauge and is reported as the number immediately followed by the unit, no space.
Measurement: 500kPa
